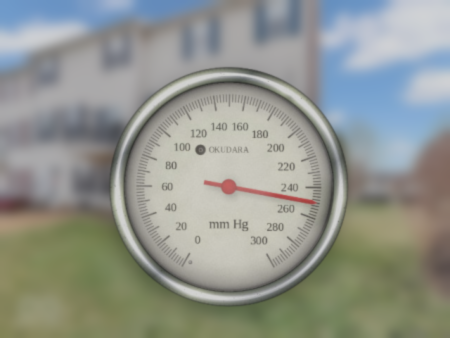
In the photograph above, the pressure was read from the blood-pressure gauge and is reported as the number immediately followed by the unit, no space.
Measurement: 250mmHg
